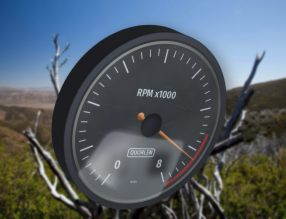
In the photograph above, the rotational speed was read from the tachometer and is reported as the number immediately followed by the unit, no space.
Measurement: 7200rpm
